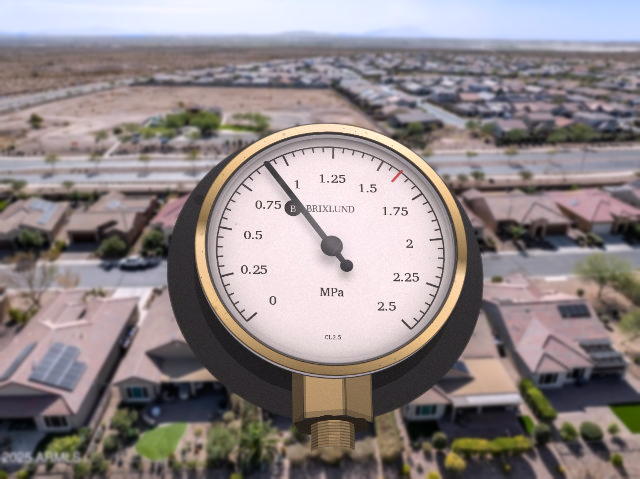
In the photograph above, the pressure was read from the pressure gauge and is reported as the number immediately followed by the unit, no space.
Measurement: 0.9MPa
